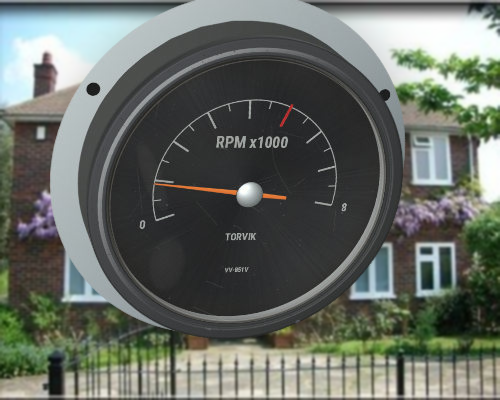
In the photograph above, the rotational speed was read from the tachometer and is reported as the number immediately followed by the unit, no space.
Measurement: 1000rpm
